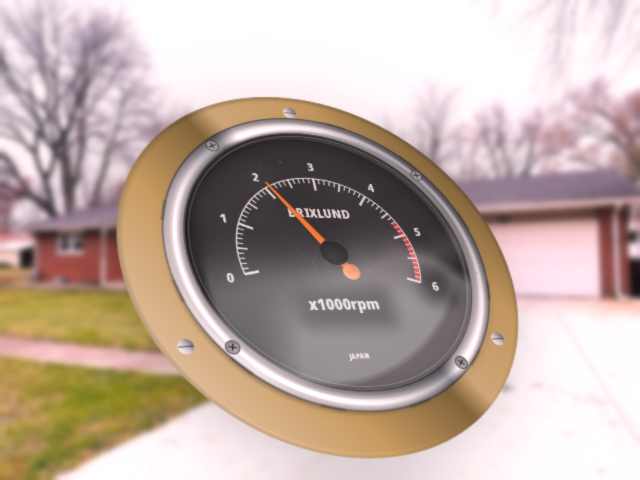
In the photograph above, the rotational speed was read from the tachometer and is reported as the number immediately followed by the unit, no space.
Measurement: 2000rpm
